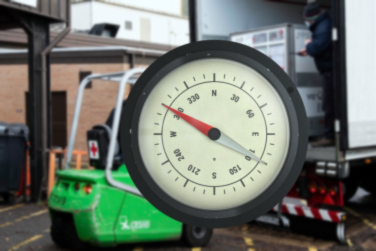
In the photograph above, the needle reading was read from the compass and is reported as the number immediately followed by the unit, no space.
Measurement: 300°
